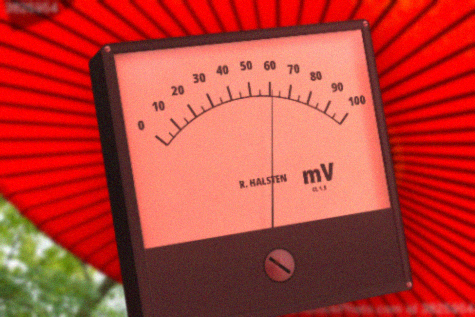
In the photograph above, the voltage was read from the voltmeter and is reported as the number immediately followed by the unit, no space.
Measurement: 60mV
